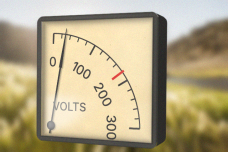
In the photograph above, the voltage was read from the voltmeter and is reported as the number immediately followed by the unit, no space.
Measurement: 30V
